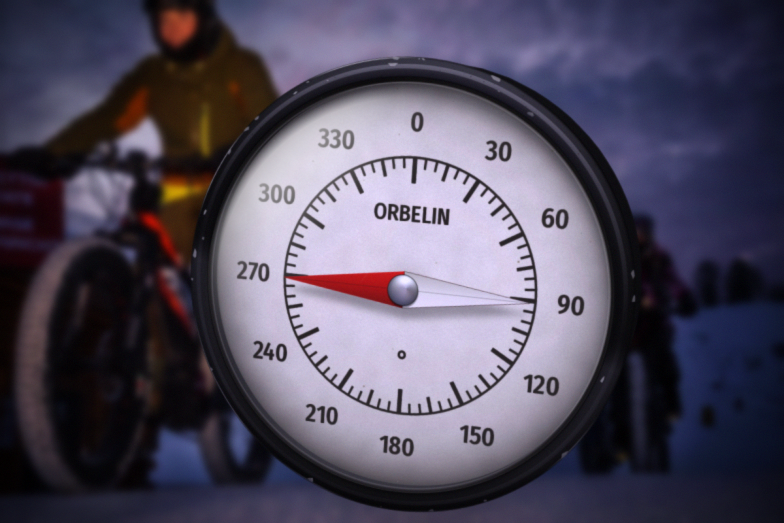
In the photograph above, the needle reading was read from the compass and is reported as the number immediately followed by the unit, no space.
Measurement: 270°
